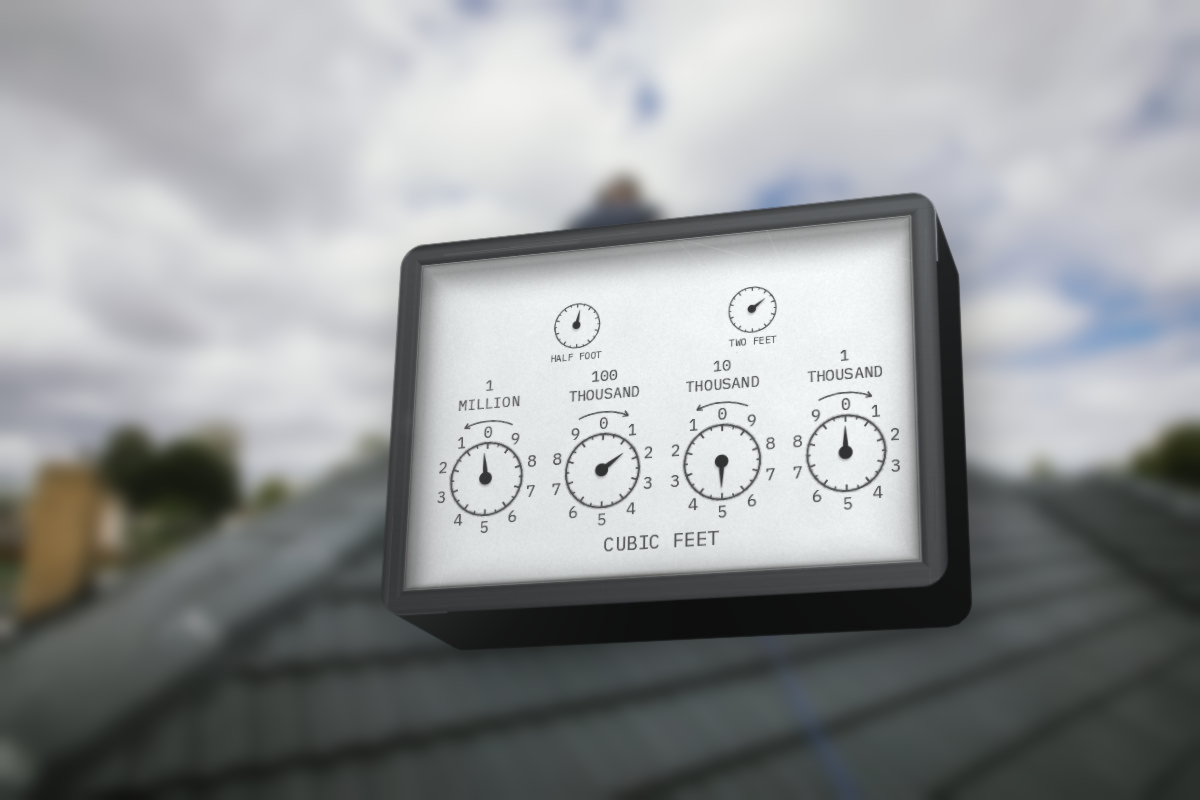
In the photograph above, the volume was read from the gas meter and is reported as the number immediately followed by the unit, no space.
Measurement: 15000ft³
